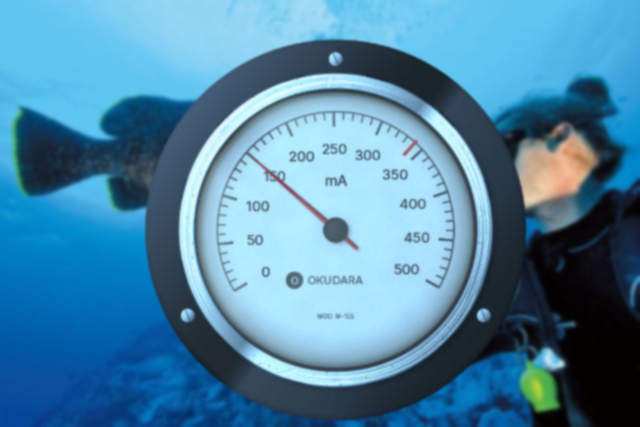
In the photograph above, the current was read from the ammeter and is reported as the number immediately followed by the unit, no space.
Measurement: 150mA
